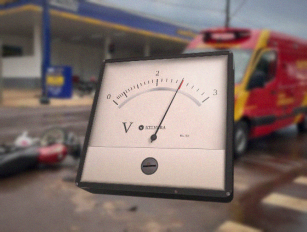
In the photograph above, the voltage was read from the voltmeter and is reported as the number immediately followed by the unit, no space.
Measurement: 2.5V
